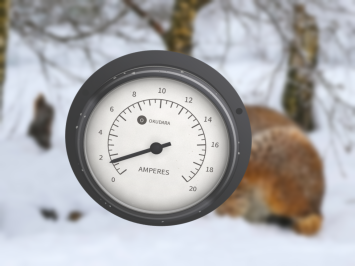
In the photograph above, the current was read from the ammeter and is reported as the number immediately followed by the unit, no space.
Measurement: 1.5A
